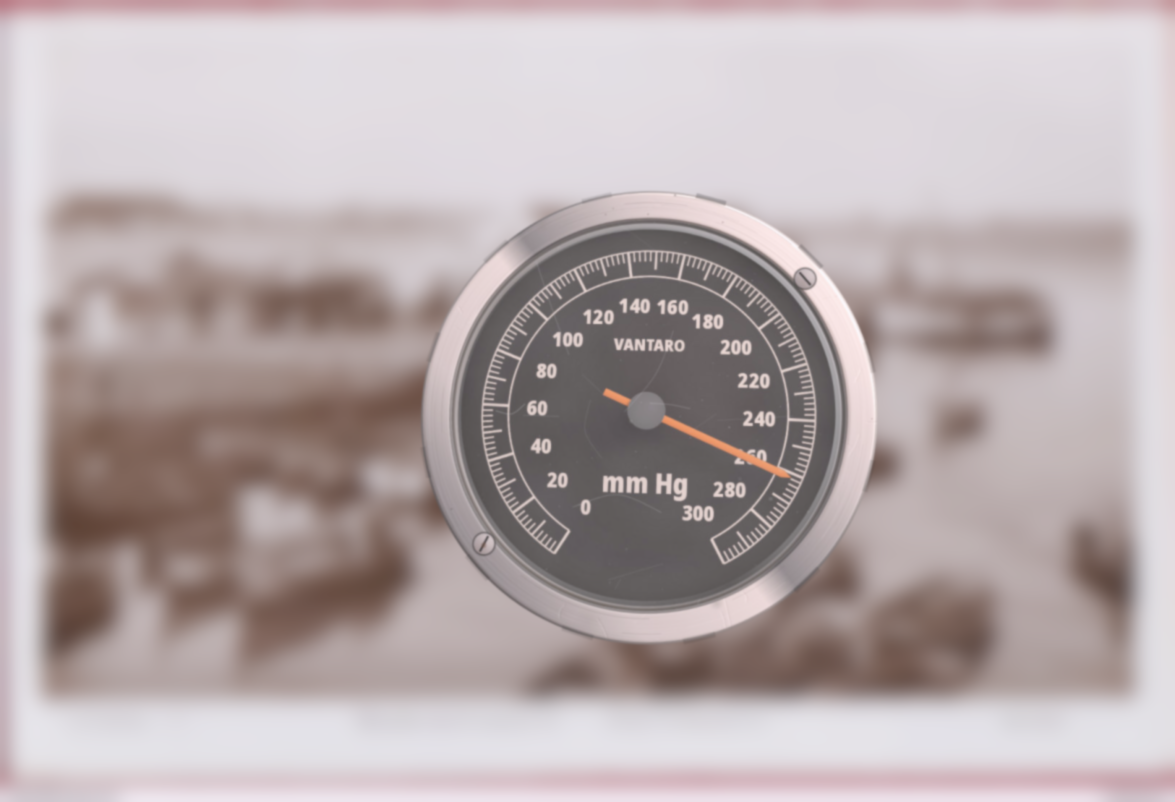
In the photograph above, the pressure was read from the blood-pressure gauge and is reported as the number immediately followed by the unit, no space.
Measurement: 262mmHg
